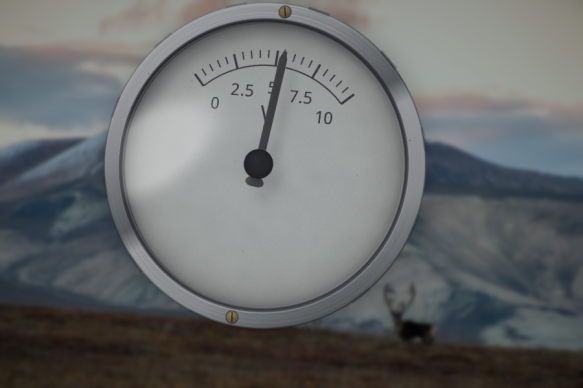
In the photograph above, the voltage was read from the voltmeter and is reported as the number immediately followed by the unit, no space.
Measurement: 5.5V
